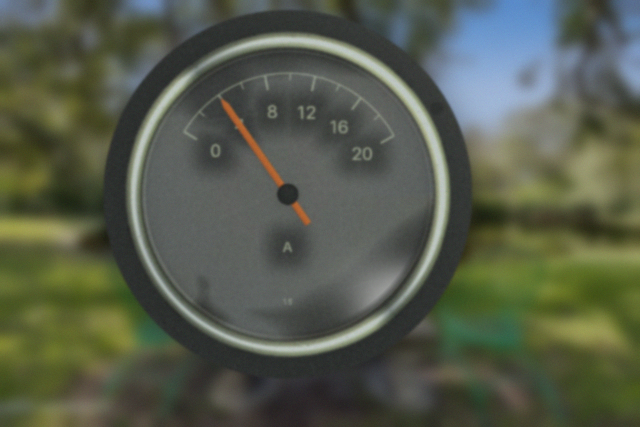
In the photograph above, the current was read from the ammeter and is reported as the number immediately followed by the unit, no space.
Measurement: 4A
